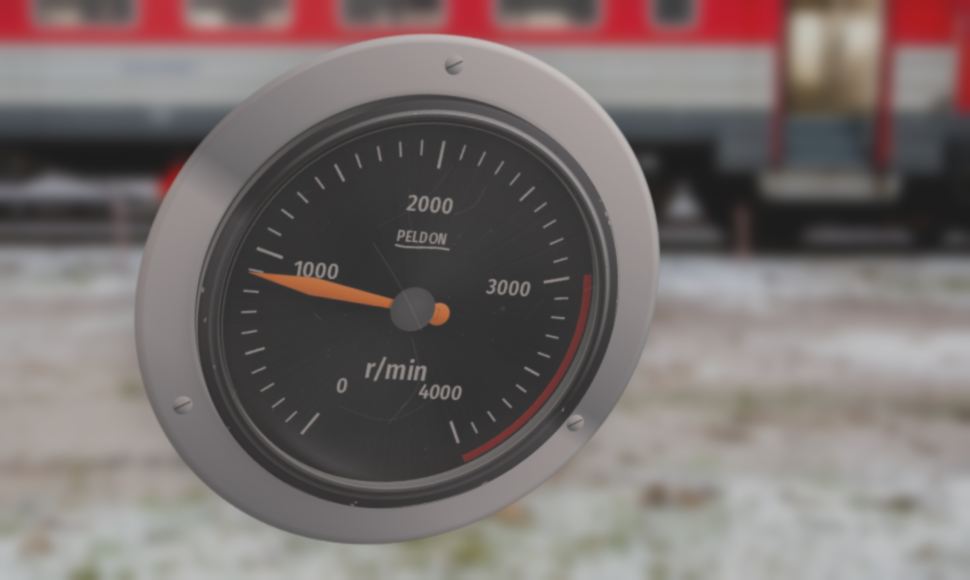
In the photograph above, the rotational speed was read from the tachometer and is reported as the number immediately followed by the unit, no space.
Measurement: 900rpm
